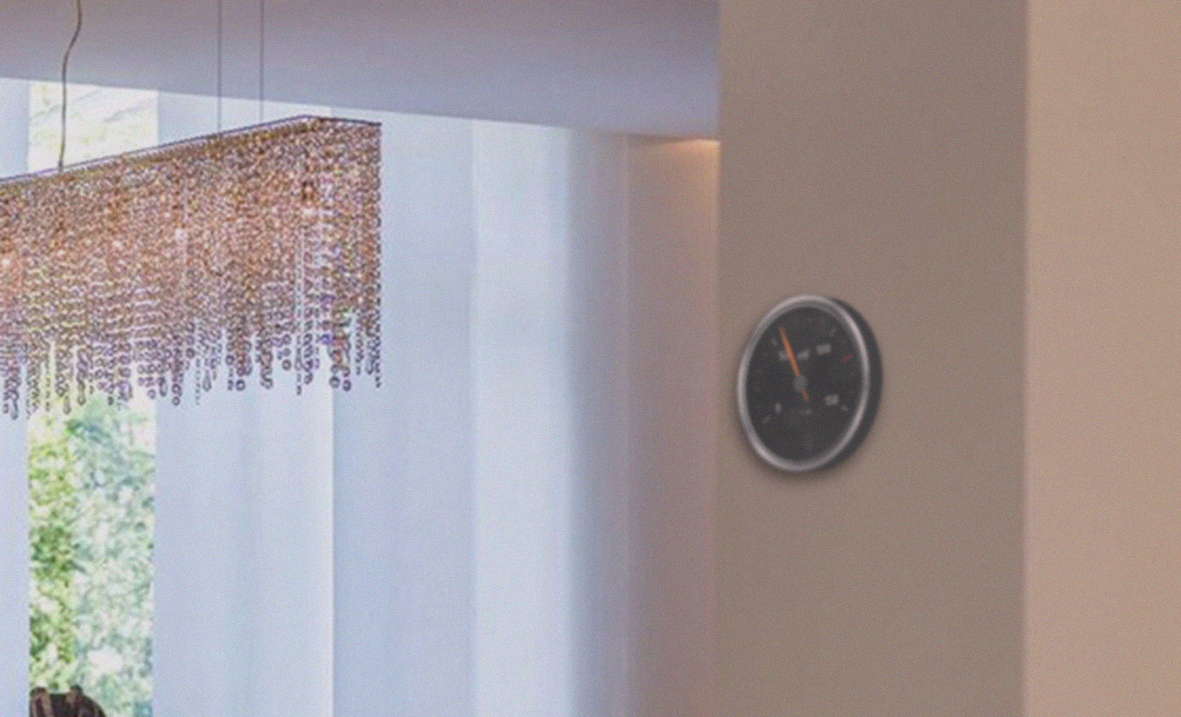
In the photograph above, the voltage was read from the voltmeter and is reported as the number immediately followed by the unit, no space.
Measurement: 60mV
